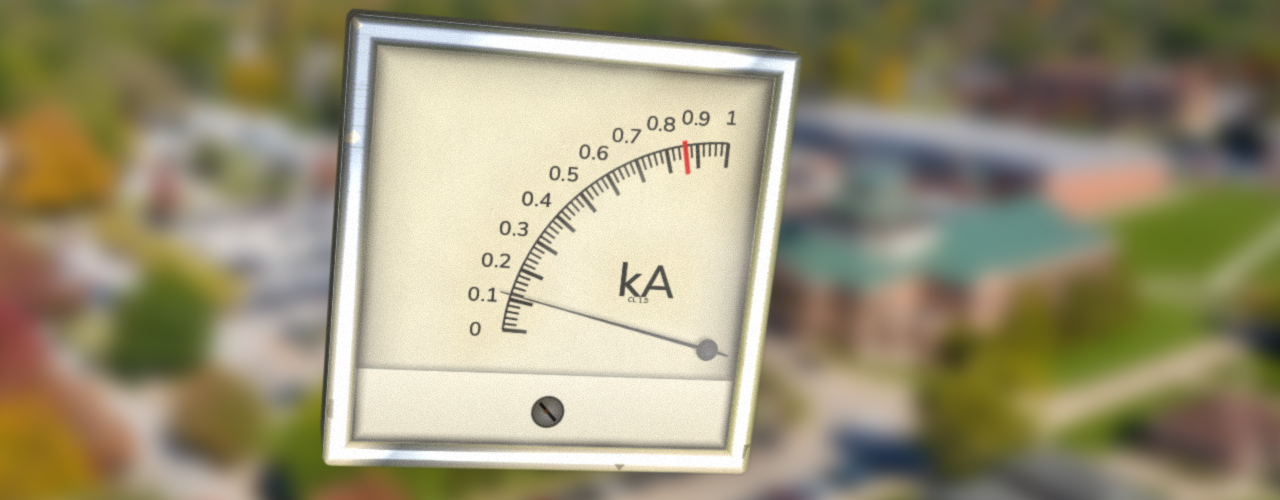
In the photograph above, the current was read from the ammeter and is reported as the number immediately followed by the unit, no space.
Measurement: 0.12kA
